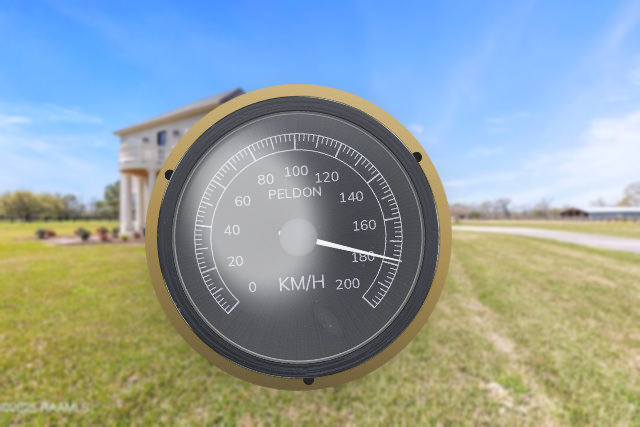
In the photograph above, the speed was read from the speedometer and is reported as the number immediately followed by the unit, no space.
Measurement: 178km/h
